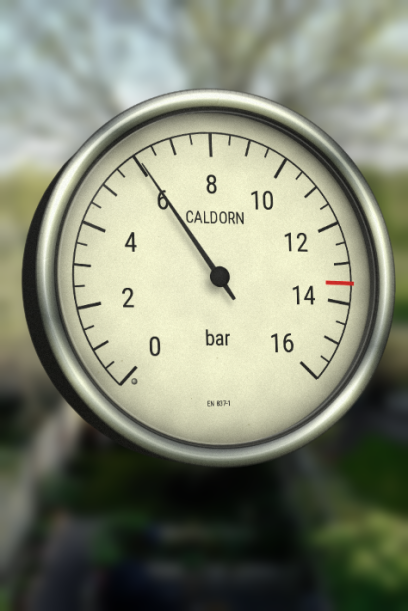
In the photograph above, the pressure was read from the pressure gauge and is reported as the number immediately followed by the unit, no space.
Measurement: 6bar
